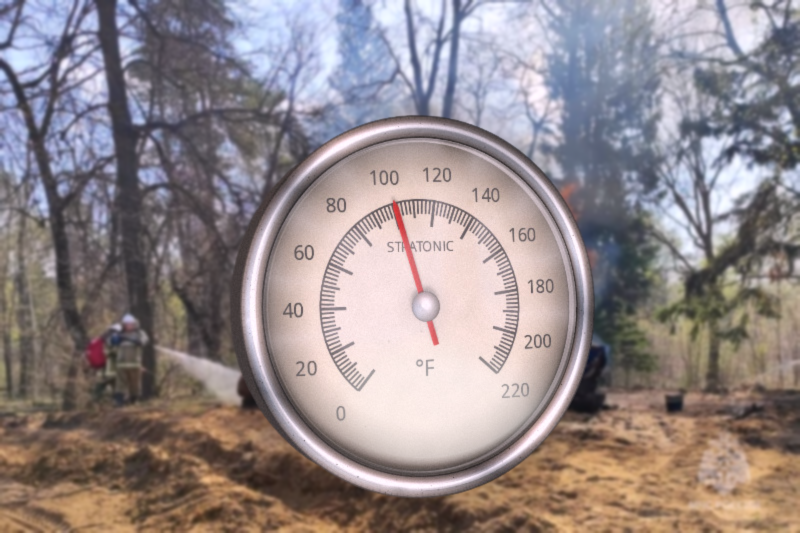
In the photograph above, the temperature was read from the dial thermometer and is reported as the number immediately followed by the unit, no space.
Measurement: 100°F
